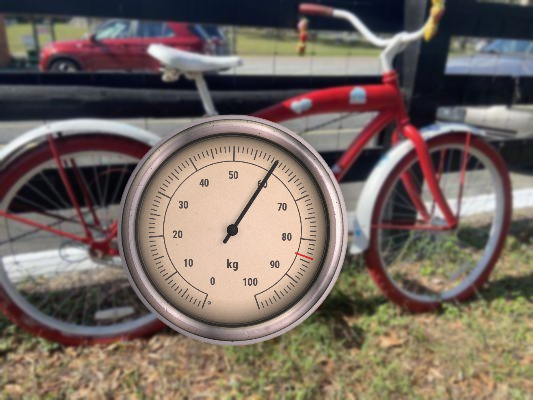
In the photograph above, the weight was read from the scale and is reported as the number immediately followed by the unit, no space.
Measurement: 60kg
